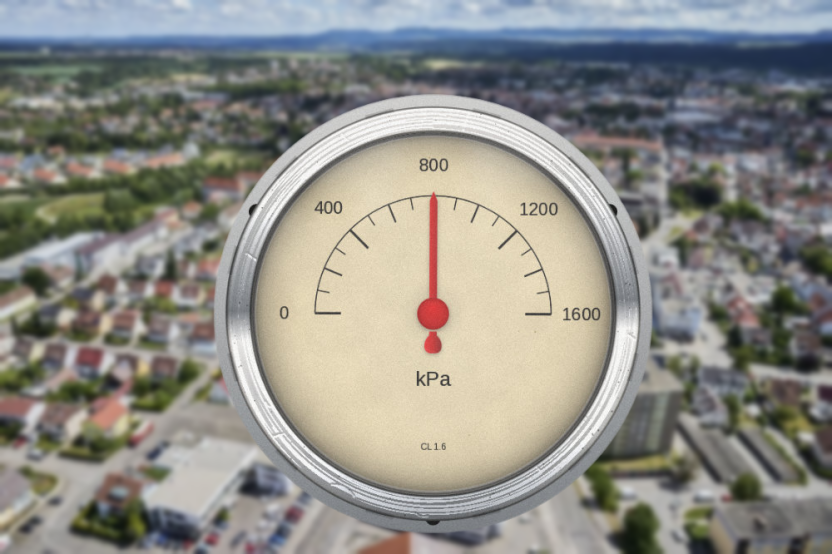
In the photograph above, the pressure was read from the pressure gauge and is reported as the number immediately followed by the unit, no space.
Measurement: 800kPa
